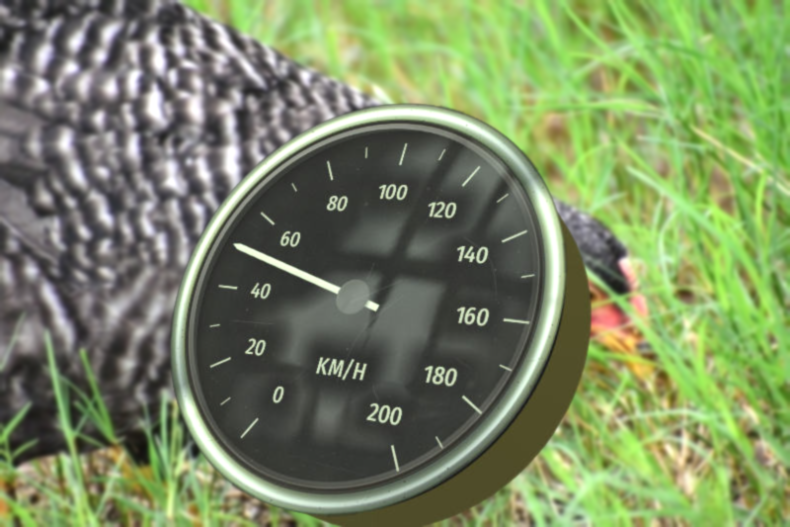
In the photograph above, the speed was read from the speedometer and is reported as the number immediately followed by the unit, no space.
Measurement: 50km/h
